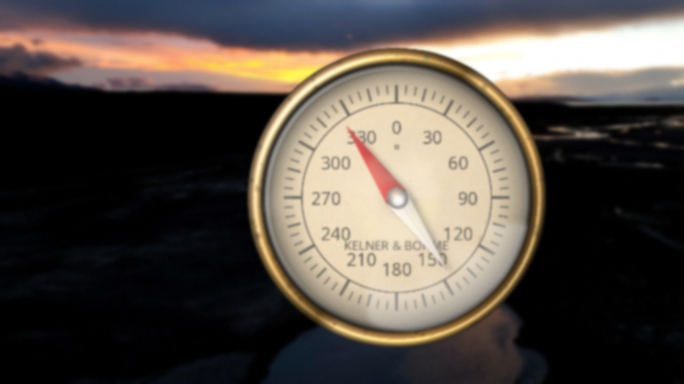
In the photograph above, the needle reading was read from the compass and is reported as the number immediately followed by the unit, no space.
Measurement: 325°
